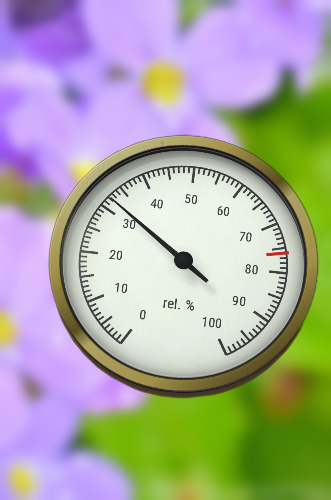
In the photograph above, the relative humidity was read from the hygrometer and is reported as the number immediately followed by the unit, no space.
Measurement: 32%
